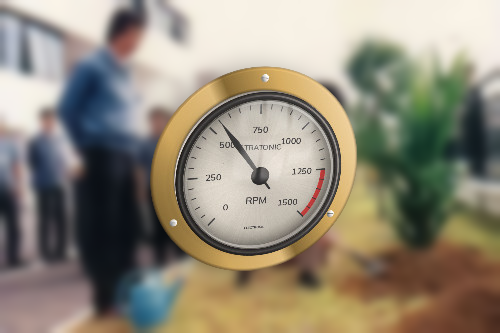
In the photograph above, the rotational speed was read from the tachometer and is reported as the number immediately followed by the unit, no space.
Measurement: 550rpm
